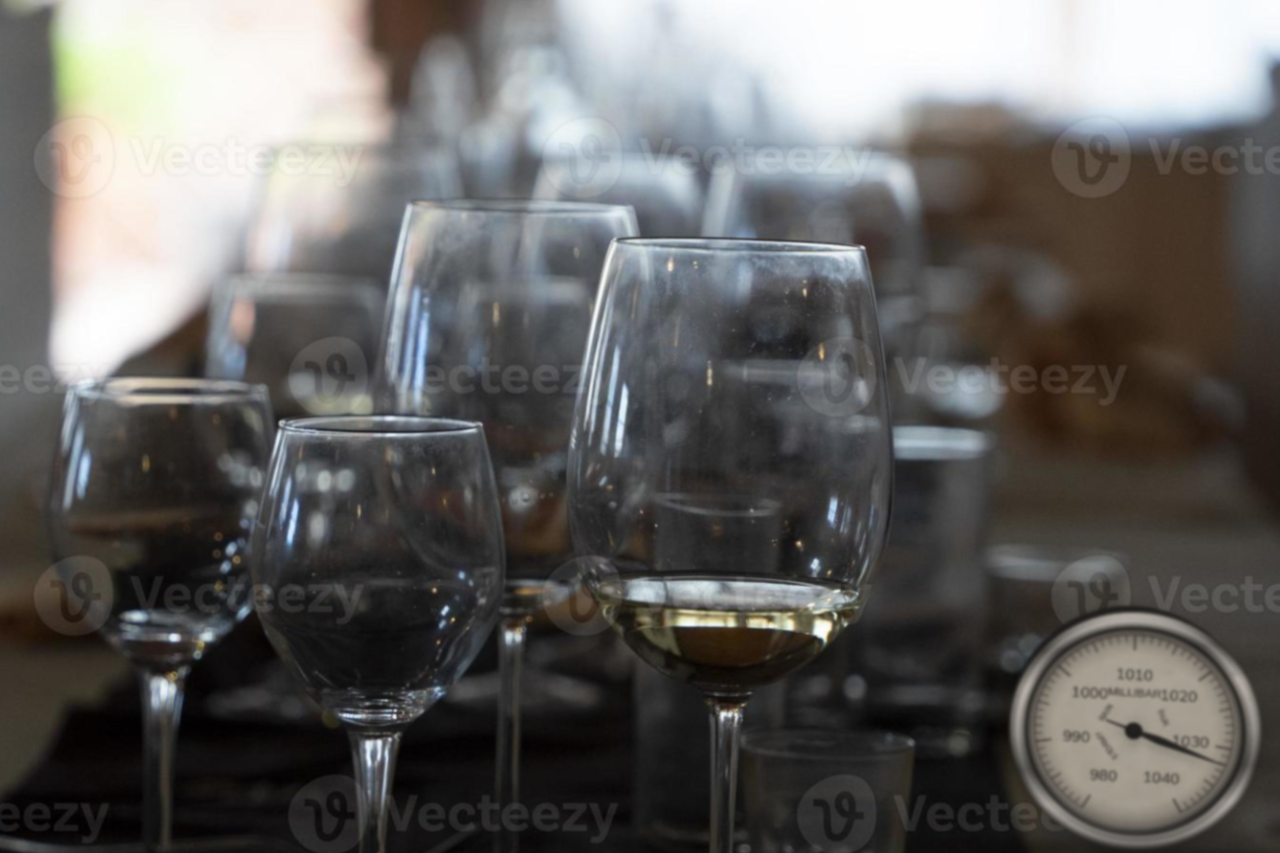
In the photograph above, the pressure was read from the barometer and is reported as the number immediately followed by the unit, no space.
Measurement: 1032mbar
